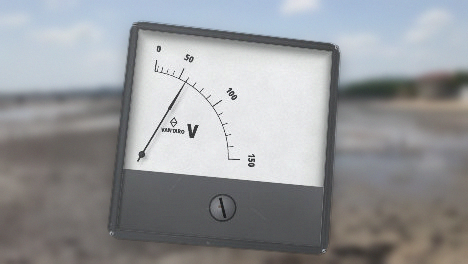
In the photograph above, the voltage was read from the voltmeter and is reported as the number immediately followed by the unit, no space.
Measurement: 60V
